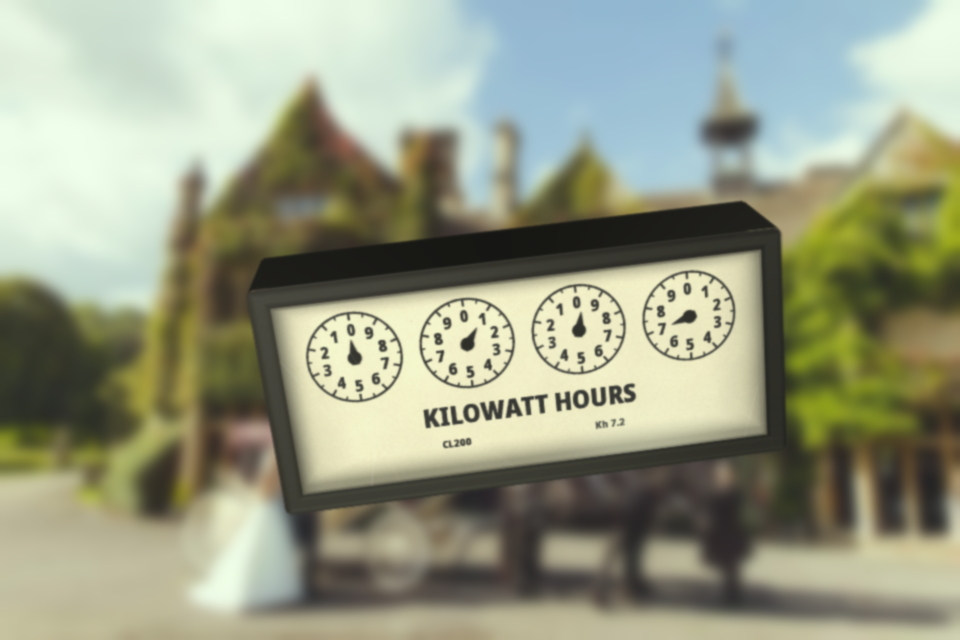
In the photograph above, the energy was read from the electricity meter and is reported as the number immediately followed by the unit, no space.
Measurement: 97kWh
